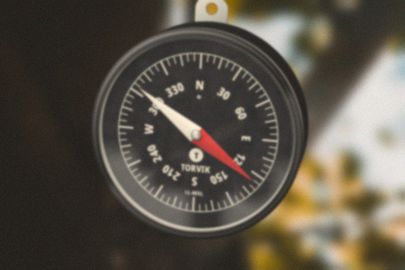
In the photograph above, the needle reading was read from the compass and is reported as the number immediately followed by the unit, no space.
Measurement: 125°
